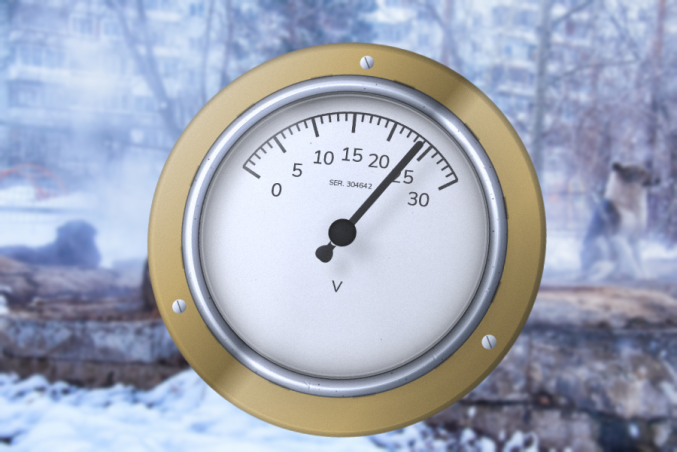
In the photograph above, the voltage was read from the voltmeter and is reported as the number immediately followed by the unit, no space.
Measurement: 24V
